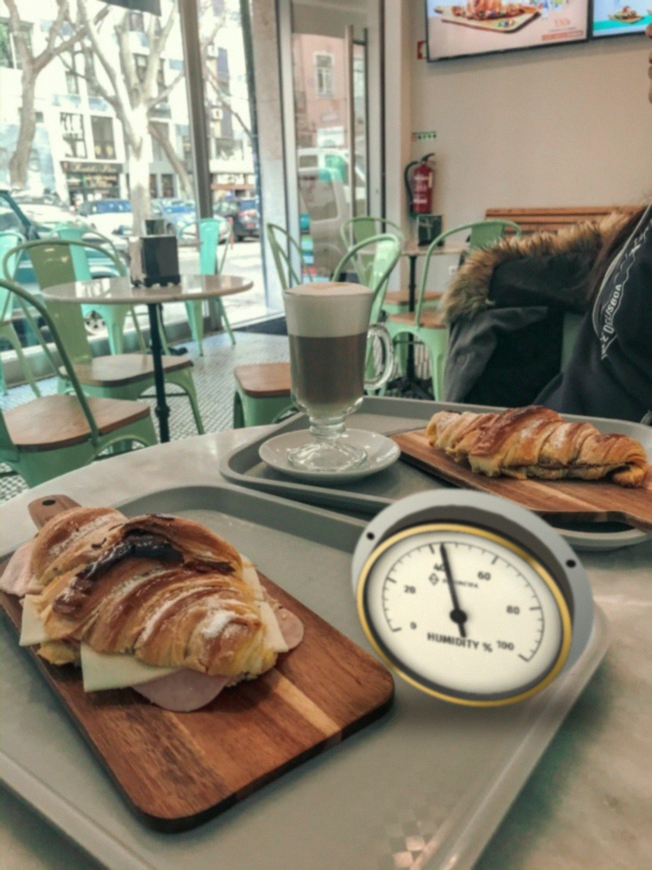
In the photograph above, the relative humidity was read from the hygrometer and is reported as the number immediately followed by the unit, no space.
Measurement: 44%
